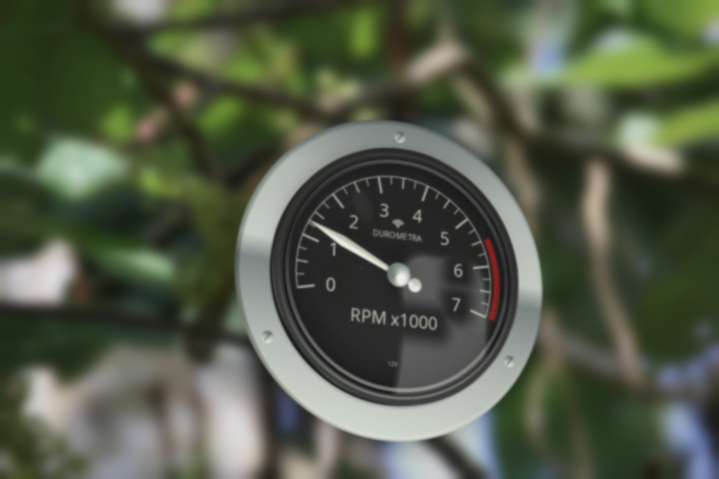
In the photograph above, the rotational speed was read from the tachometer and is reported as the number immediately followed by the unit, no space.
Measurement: 1250rpm
